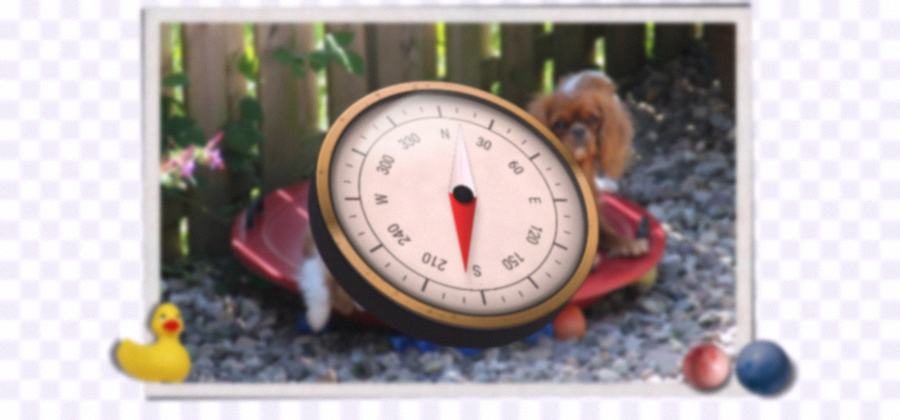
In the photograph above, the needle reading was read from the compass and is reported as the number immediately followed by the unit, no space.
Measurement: 190°
